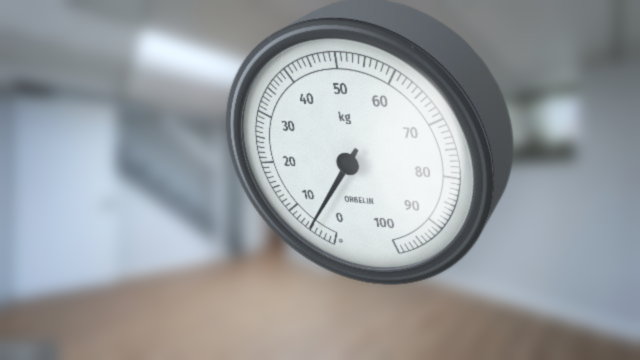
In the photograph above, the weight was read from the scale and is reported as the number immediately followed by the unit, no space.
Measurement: 5kg
